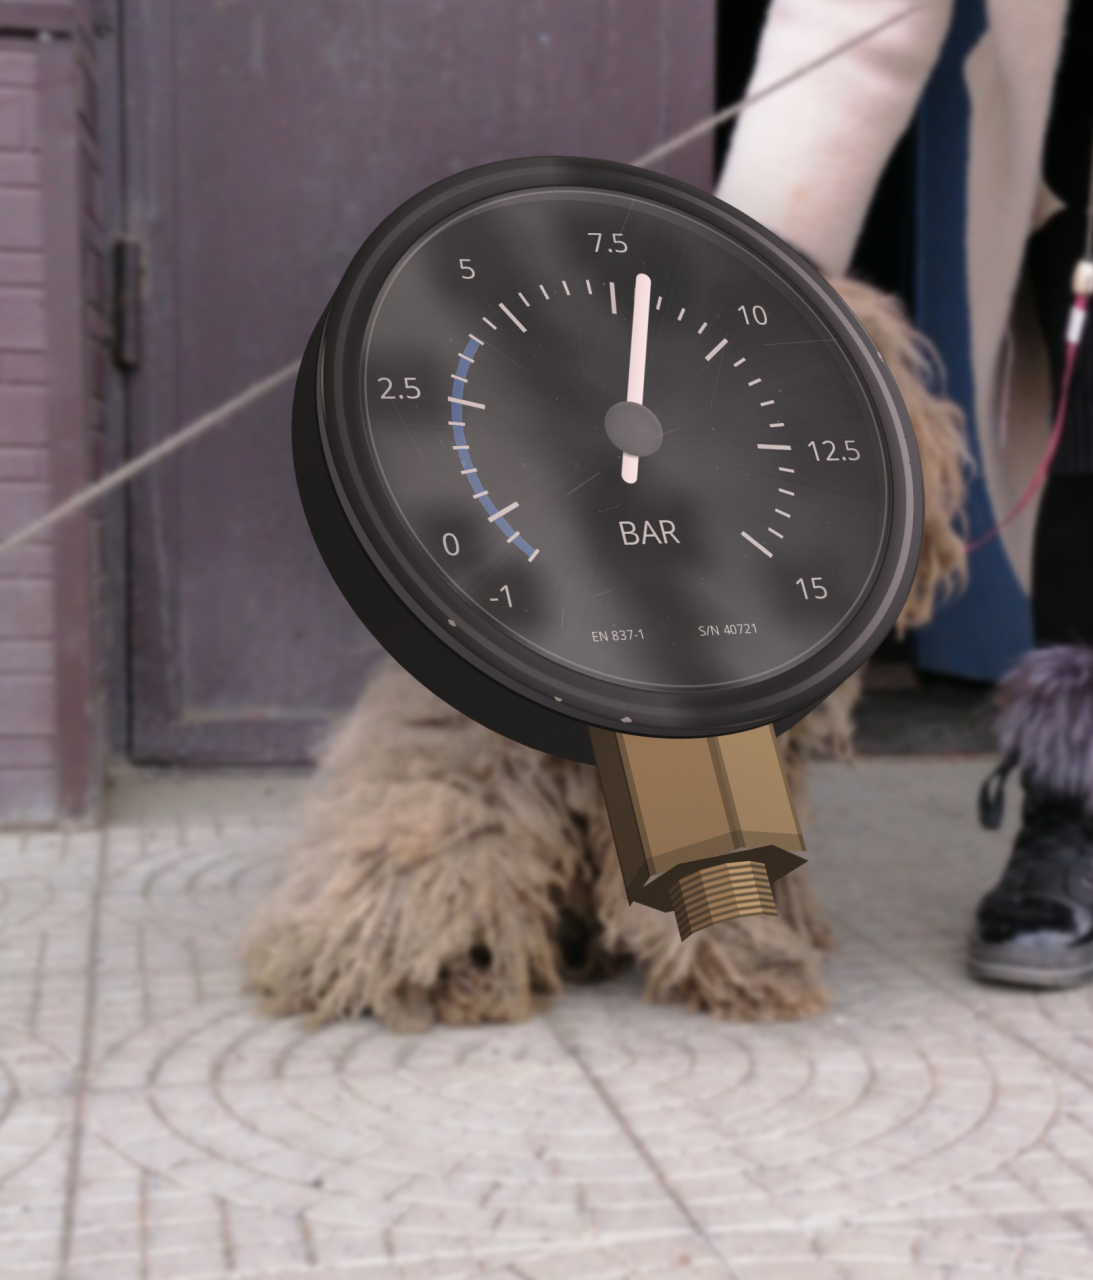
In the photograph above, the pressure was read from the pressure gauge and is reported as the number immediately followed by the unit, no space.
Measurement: 8bar
